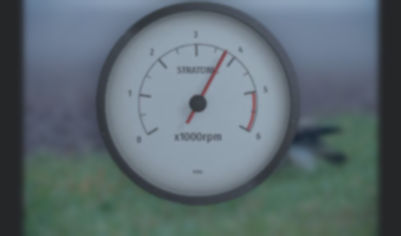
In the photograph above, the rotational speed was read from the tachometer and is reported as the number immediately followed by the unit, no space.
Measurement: 3750rpm
